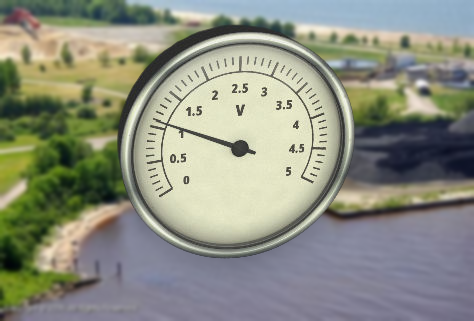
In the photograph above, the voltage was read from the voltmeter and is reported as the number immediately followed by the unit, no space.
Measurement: 1.1V
